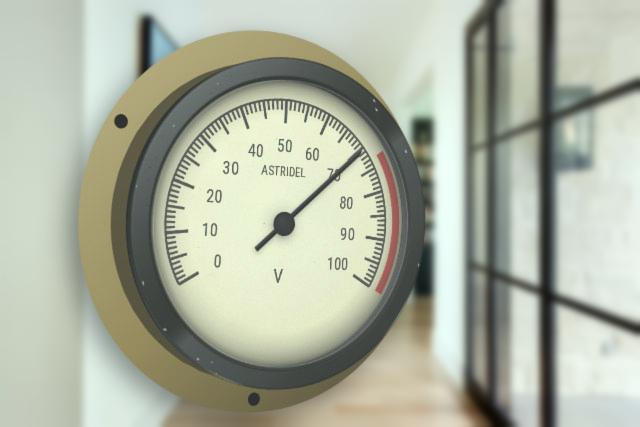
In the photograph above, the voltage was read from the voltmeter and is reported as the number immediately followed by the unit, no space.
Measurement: 70V
